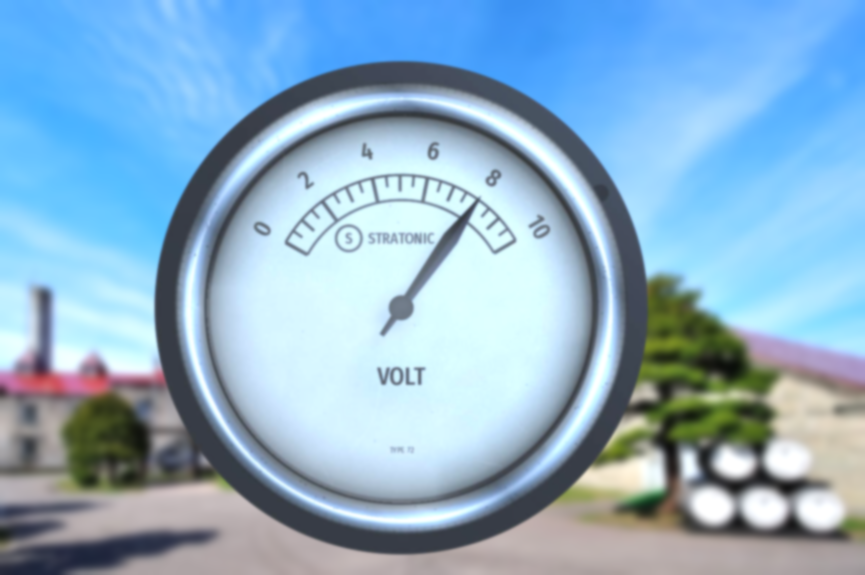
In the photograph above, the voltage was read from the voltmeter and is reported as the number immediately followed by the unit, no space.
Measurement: 8V
